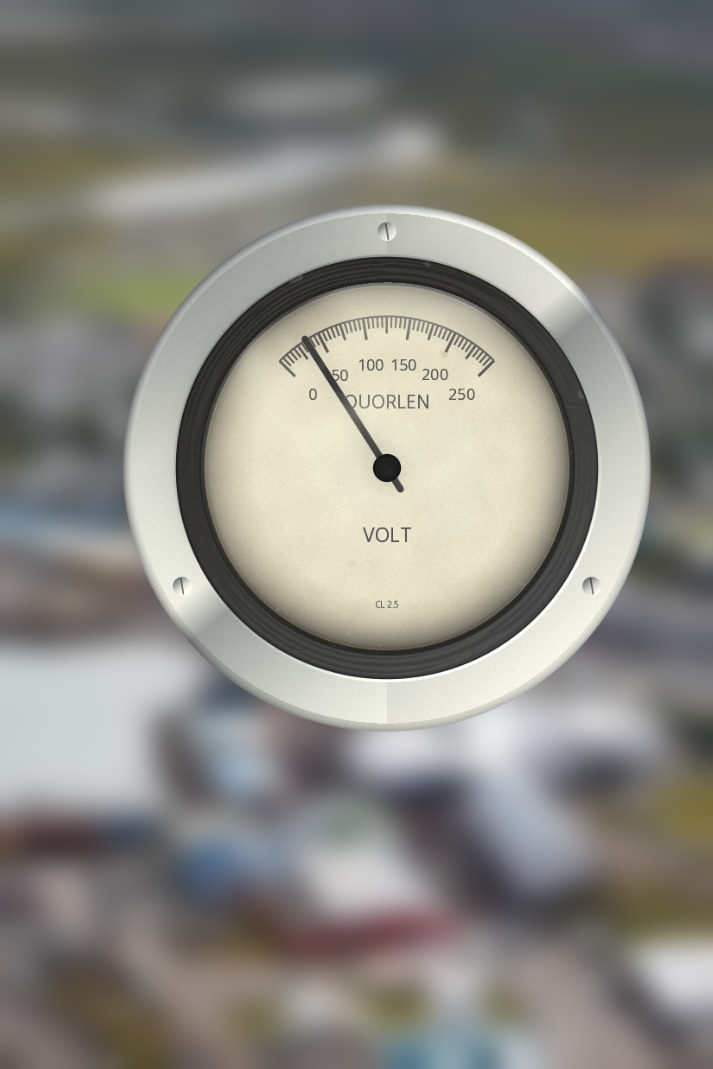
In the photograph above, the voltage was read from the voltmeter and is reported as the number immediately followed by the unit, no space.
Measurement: 35V
